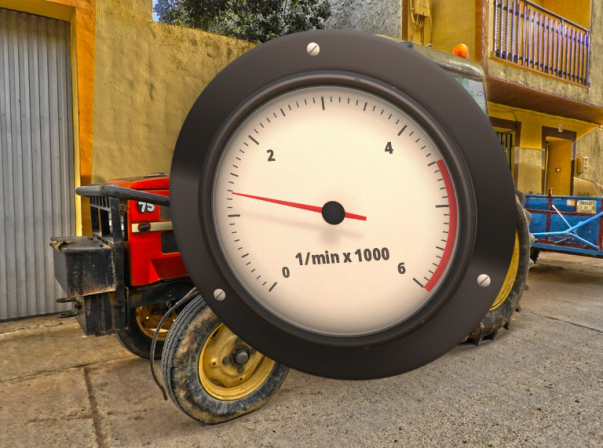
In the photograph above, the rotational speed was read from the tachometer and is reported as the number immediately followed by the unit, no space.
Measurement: 1300rpm
